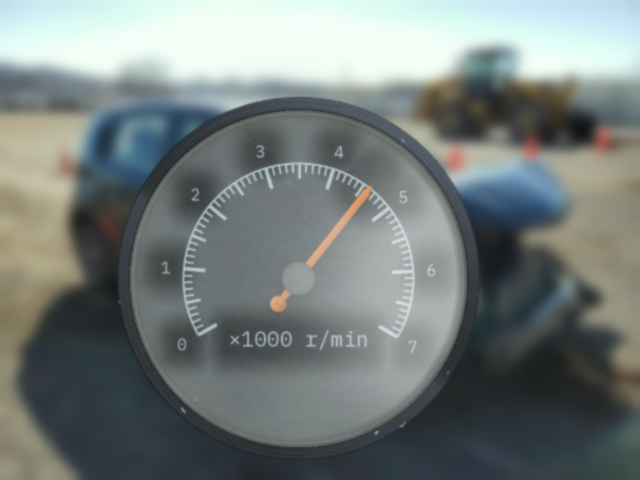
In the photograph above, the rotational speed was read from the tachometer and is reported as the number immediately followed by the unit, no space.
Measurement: 4600rpm
